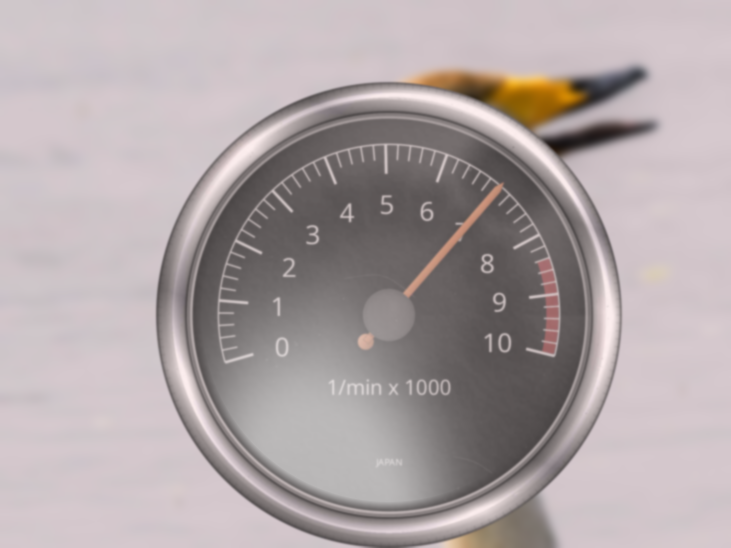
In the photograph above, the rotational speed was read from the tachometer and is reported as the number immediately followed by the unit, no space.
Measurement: 7000rpm
